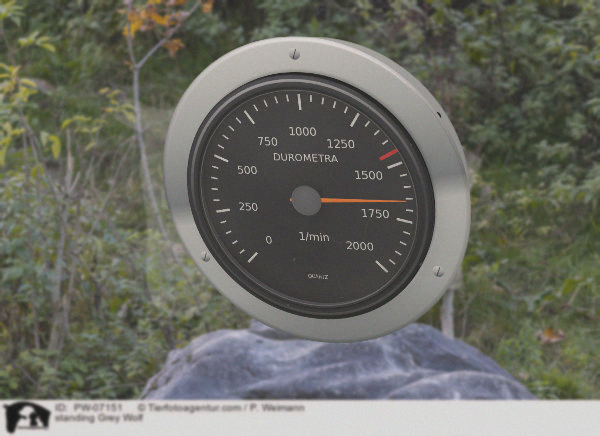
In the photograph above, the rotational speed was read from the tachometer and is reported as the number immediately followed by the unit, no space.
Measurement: 1650rpm
